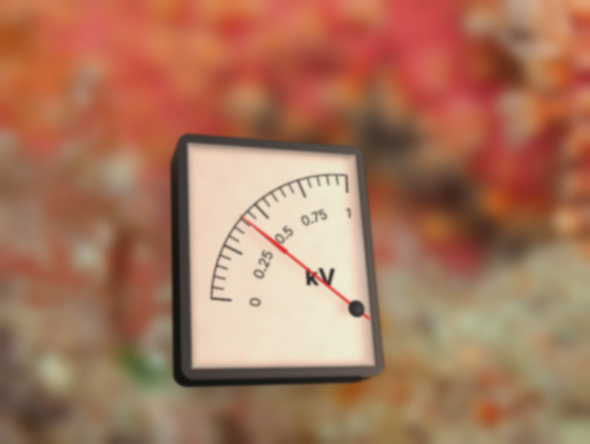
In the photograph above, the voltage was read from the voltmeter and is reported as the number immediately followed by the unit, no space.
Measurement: 0.4kV
